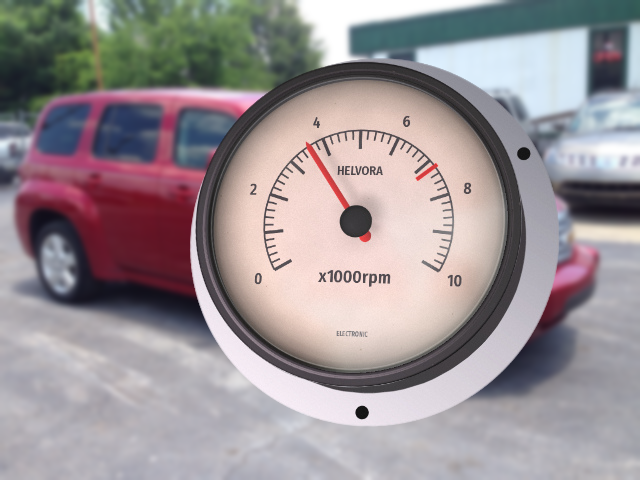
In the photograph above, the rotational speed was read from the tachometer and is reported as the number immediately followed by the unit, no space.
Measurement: 3600rpm
